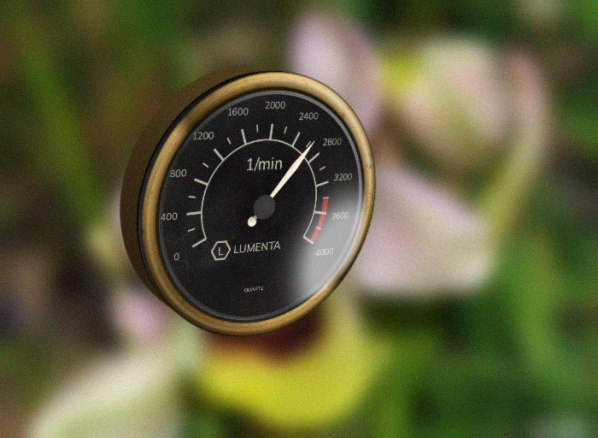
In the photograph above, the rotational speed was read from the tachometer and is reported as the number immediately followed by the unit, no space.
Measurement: 2600rpm
